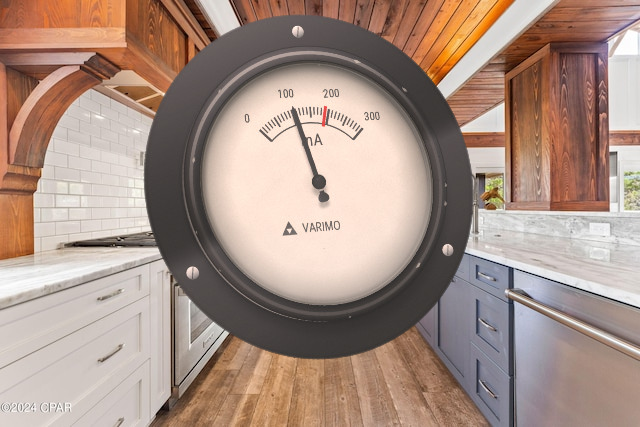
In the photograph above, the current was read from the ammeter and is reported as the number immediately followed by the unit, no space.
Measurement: 100mA
